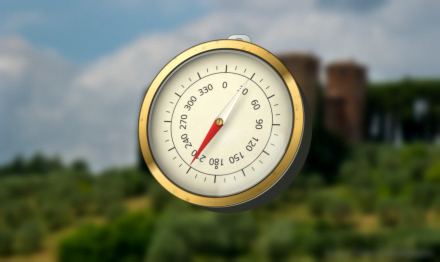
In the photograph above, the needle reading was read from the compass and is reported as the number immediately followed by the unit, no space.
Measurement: 210°
